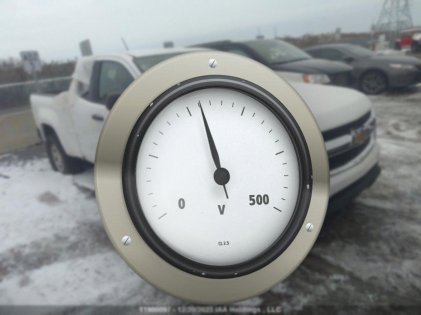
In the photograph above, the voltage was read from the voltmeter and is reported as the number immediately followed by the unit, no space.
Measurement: 220V
